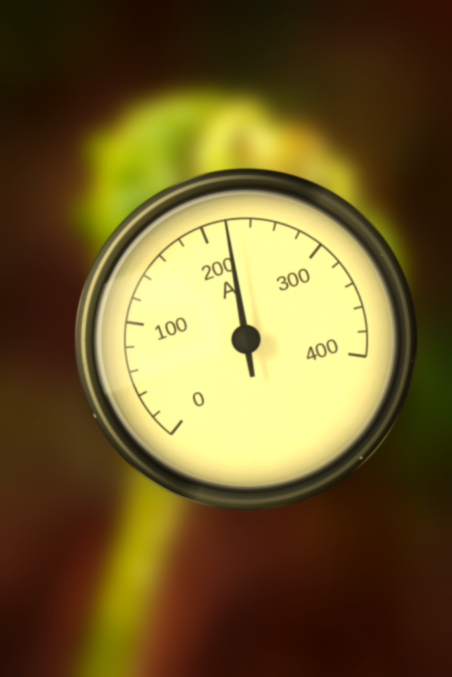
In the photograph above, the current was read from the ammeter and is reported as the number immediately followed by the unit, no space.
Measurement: 220A
